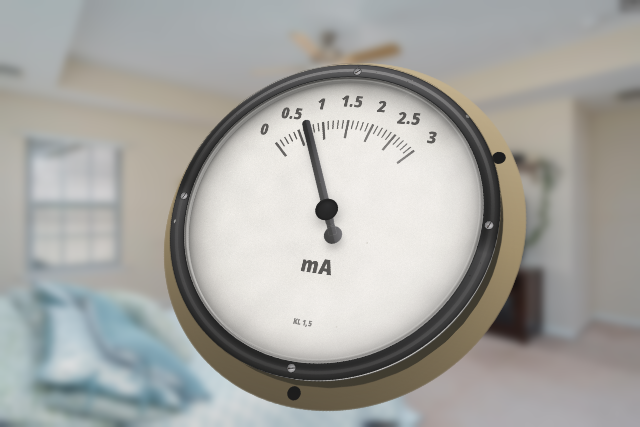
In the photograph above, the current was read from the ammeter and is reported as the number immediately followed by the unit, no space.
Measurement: 0.7mA
